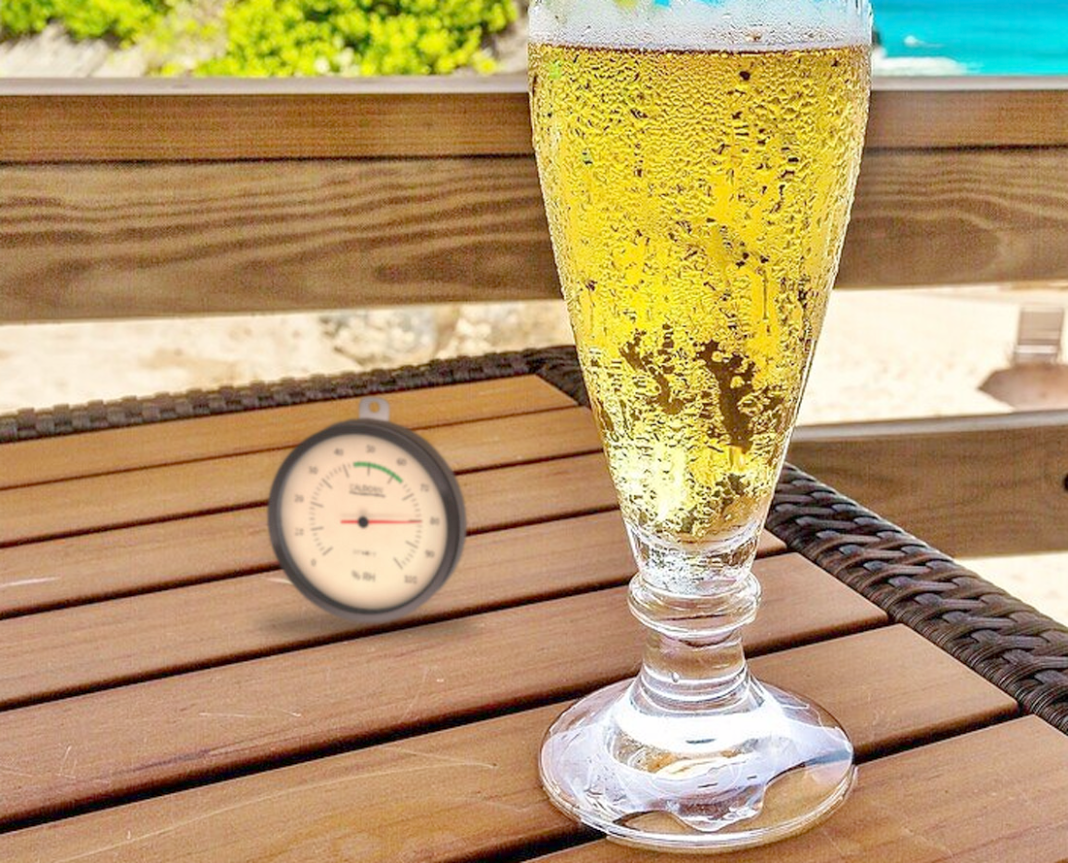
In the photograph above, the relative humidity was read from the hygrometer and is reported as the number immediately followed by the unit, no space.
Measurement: 80%
